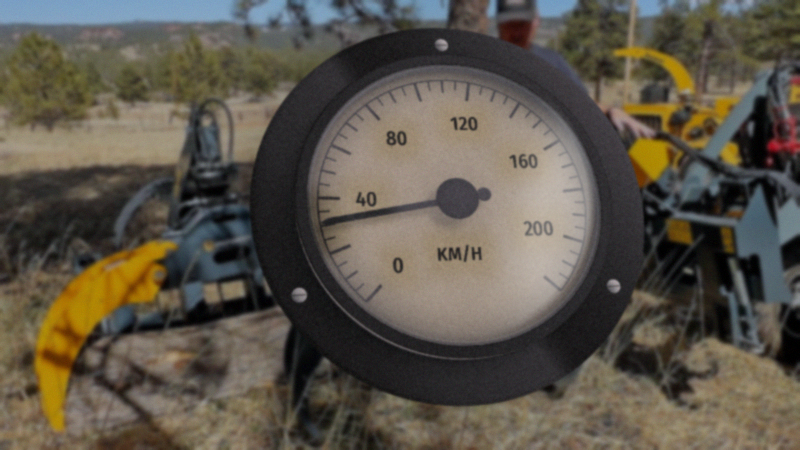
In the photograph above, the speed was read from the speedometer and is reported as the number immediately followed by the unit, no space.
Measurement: 30km/h
